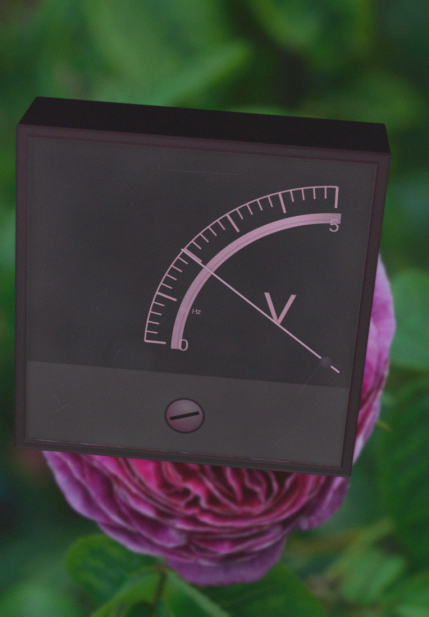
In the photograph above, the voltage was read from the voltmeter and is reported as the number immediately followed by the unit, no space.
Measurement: 2V
